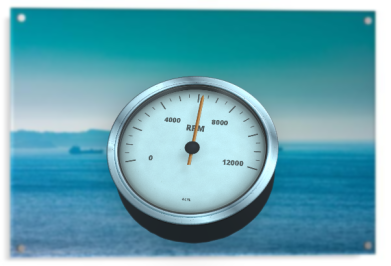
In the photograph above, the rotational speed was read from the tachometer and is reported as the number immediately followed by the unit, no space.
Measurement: 6250rpm
